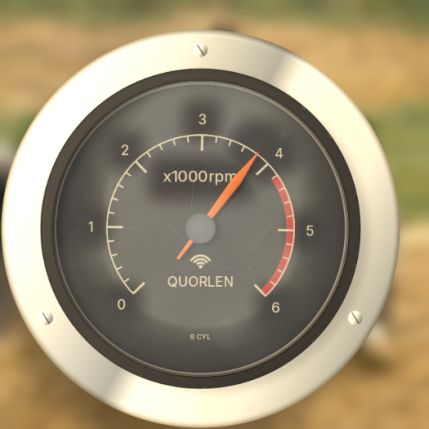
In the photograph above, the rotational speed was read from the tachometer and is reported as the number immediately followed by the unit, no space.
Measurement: 3800rpm
